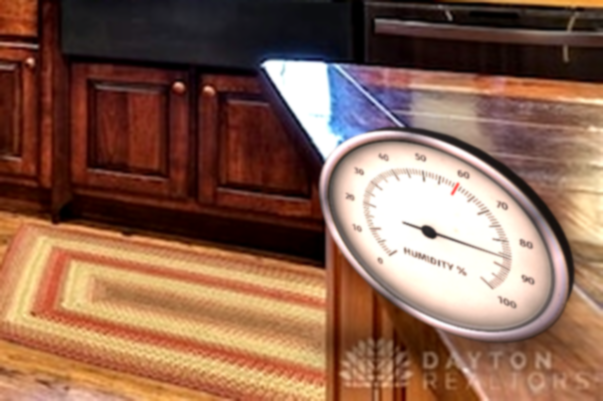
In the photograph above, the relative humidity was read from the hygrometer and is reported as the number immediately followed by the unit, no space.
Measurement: 85%
